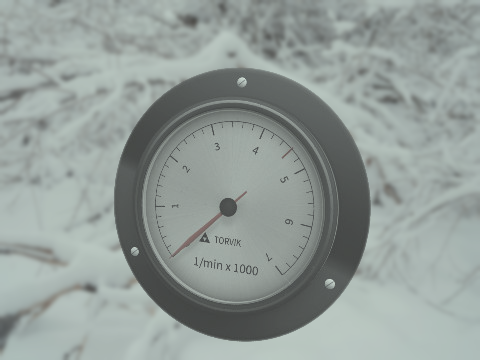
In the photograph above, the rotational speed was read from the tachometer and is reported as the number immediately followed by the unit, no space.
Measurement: 0rpm
